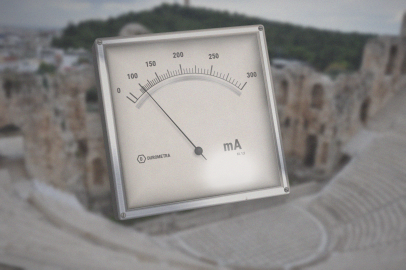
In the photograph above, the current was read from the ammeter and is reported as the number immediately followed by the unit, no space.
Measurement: 100mA
